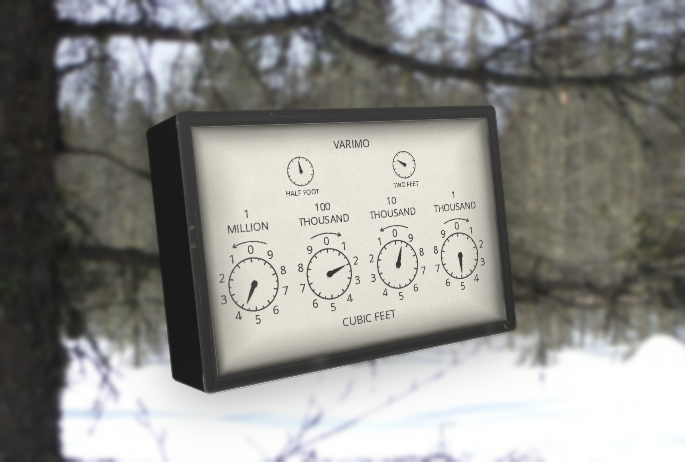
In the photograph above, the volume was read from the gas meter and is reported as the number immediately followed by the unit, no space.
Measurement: 419500ft³
